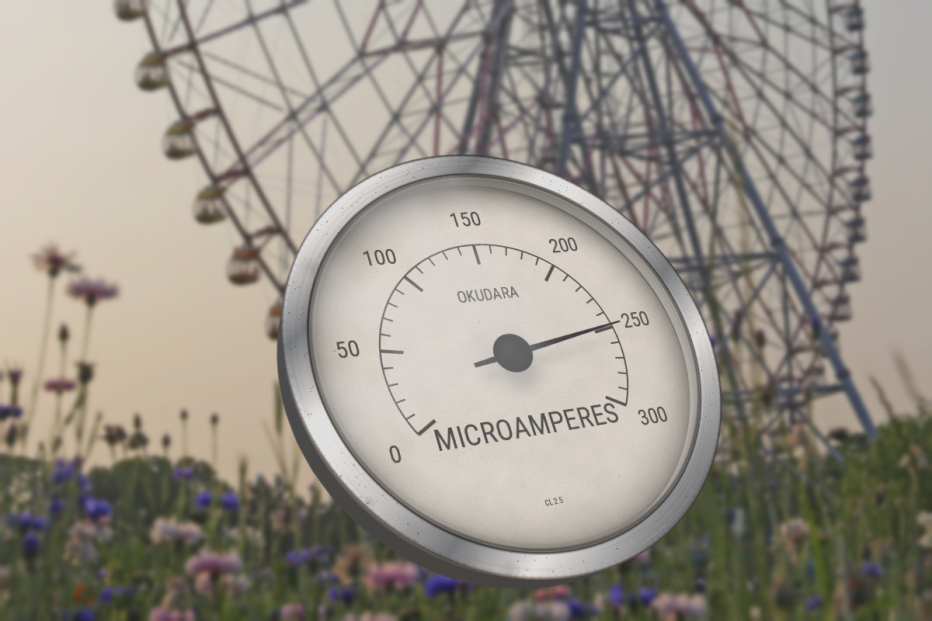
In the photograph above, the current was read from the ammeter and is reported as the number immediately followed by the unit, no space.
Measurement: 250µA
